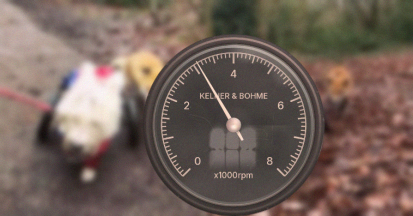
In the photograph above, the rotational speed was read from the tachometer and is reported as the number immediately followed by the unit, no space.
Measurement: 3100rpm
